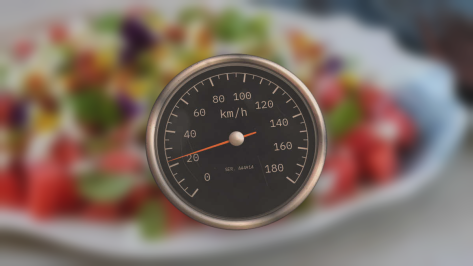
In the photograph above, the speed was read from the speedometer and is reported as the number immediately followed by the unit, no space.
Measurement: 22.5km/h
